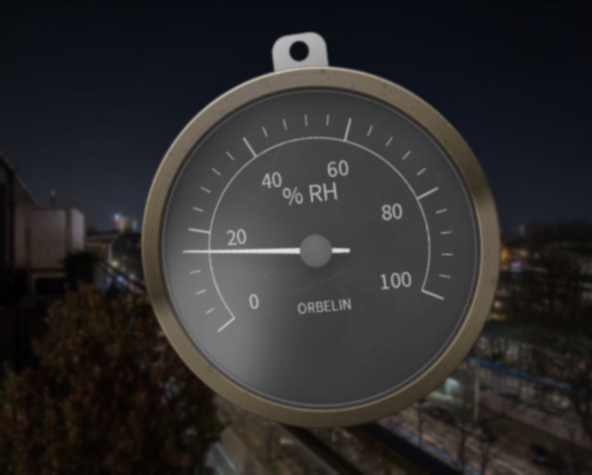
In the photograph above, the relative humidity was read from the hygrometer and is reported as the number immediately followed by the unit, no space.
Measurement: 16%
